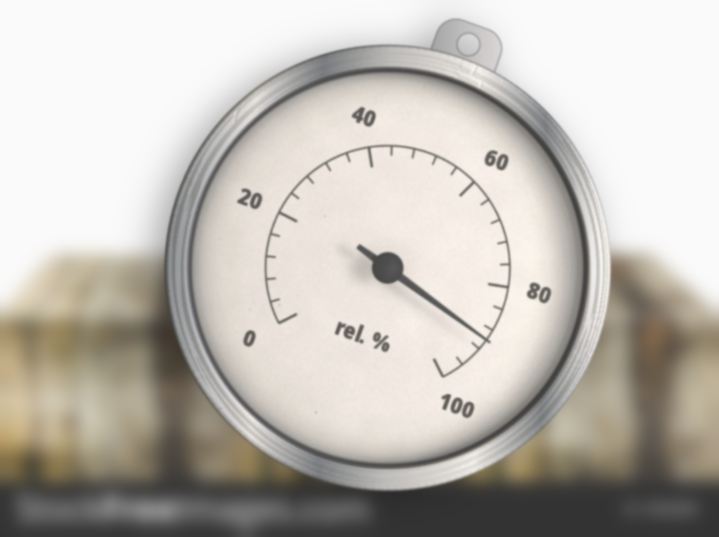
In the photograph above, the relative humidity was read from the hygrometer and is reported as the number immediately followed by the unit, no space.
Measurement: 90%
